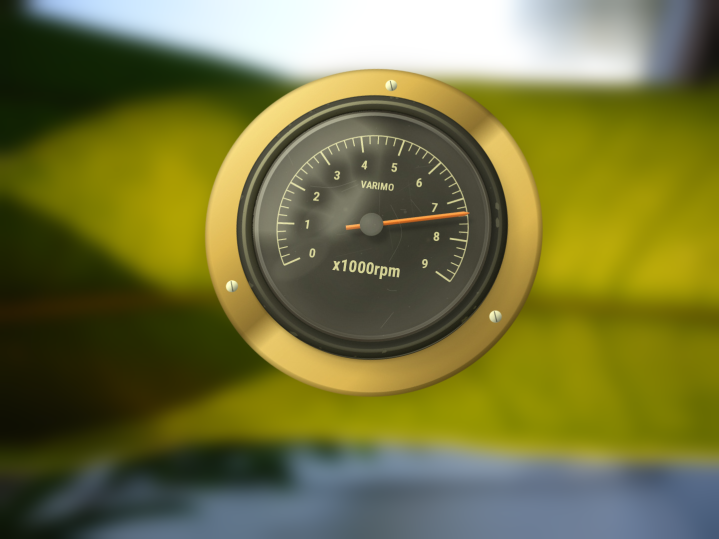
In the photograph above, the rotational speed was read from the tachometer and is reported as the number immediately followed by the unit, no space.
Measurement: 7400rpm
